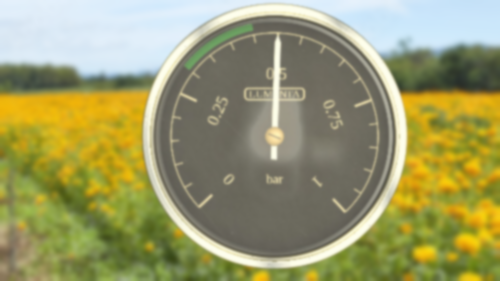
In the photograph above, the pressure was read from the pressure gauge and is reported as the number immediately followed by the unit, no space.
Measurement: 0.5bar
